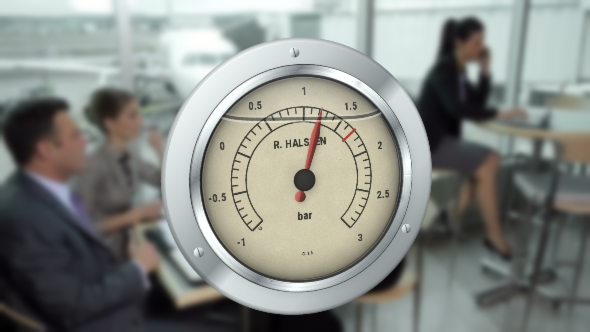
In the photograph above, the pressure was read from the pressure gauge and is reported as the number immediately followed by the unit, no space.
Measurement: 1.2bar
